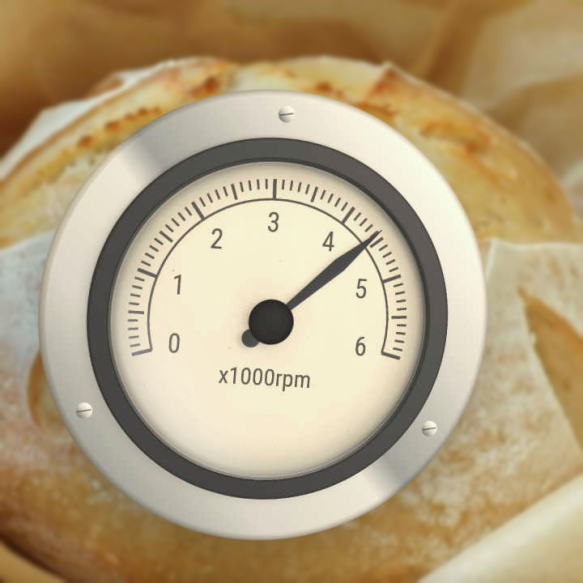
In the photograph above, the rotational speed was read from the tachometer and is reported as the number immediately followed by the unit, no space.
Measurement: 4400rpm
